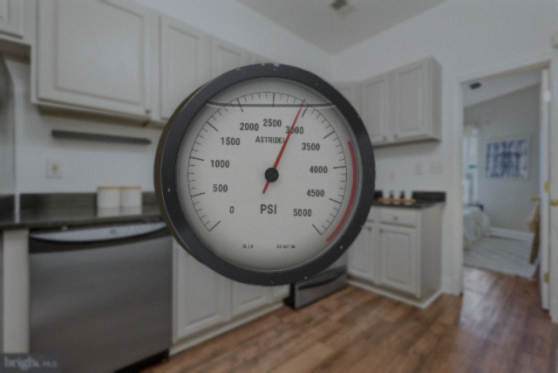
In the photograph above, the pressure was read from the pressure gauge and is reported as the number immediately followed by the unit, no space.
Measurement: 2900psi
